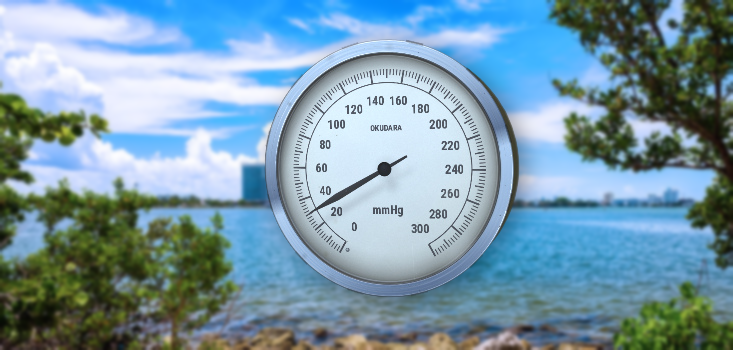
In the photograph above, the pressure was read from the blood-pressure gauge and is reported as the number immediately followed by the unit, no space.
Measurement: 30mmHg
